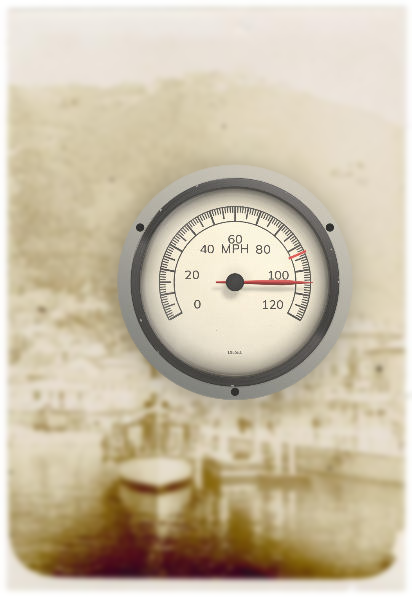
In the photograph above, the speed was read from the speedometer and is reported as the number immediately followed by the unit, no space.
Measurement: 105mph
